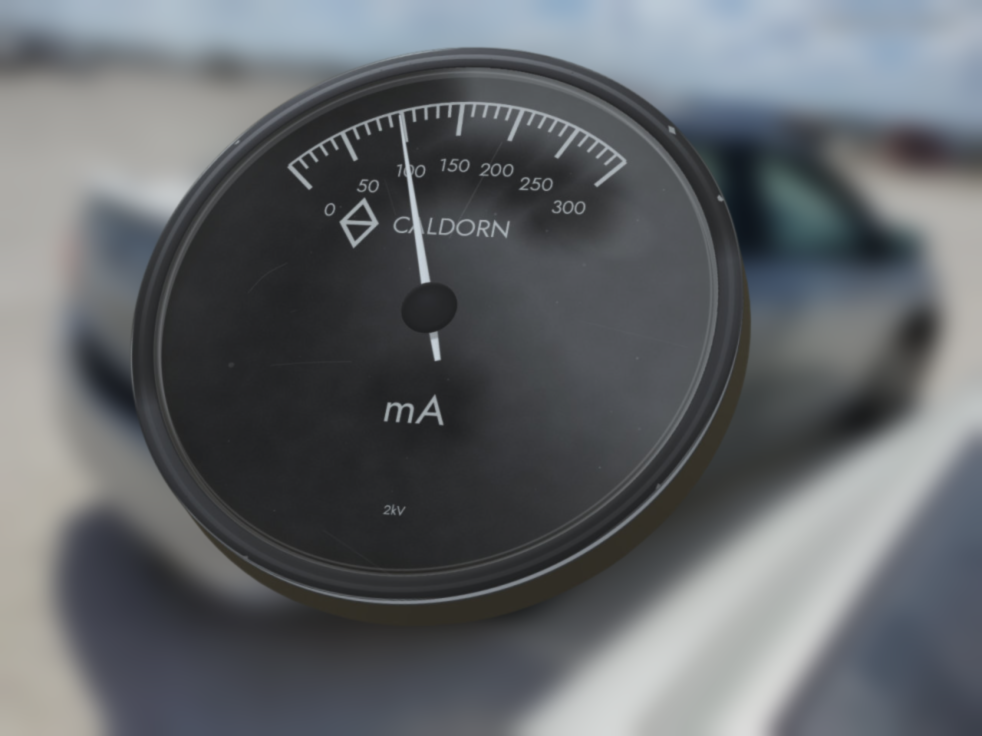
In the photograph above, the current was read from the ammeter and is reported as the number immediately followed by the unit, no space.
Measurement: 100mA
